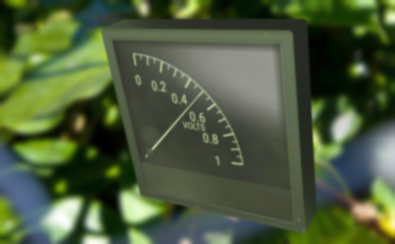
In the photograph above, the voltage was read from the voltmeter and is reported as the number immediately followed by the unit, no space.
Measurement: 0.5V
